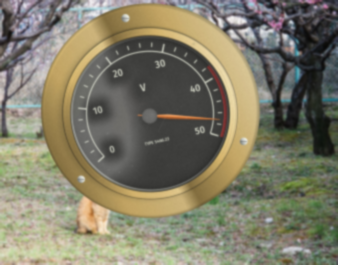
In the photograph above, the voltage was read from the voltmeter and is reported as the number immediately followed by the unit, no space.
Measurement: 47V
